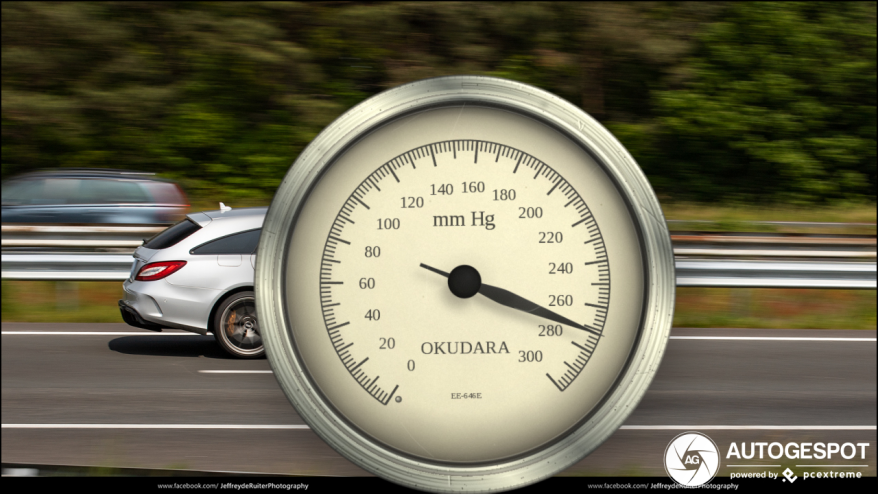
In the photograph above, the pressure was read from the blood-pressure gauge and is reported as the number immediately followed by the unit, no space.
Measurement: 272mmHg
